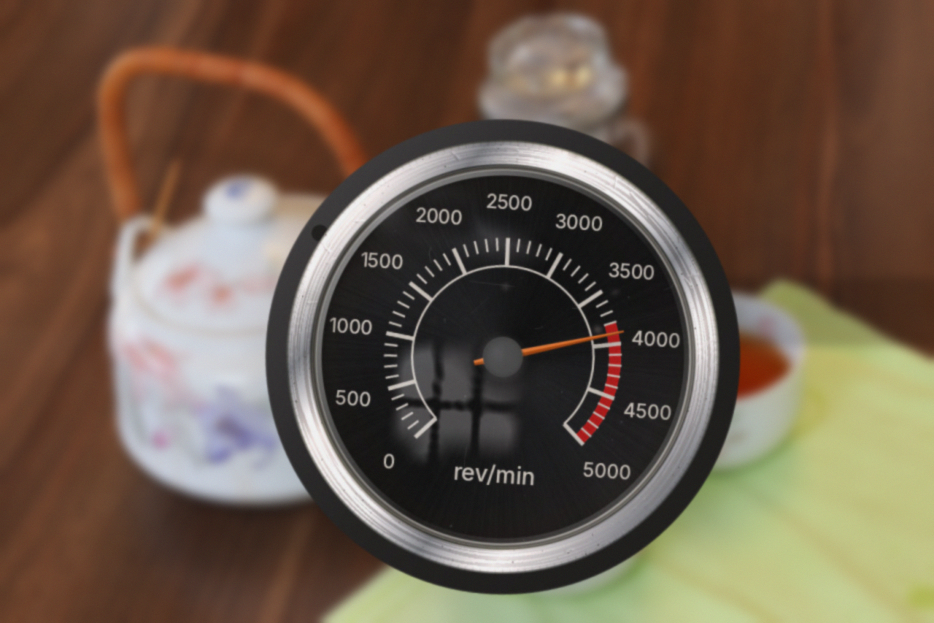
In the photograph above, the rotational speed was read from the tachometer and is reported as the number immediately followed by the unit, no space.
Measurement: 3900rpm
